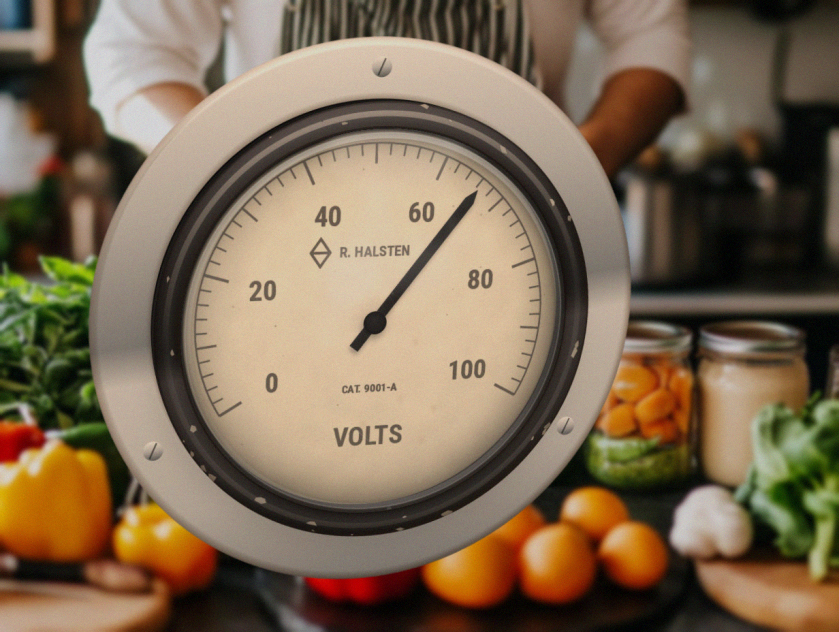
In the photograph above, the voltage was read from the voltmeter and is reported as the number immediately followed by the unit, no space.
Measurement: 66V
